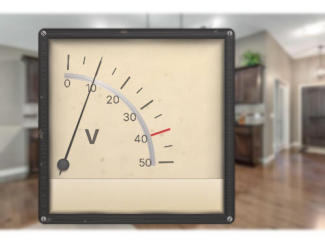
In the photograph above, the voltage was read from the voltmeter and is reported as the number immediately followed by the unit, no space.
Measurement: 10V
